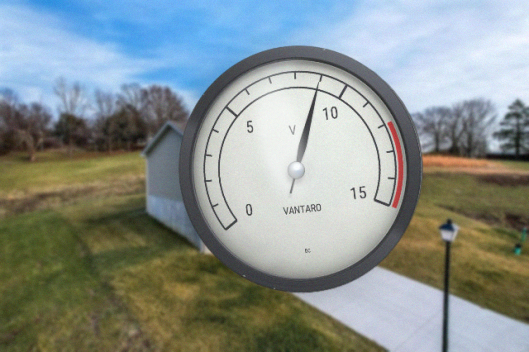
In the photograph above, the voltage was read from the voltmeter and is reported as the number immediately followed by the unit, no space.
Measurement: 9V
